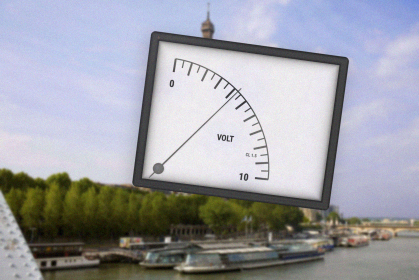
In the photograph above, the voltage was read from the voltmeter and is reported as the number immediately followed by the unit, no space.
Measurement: 4.25V
